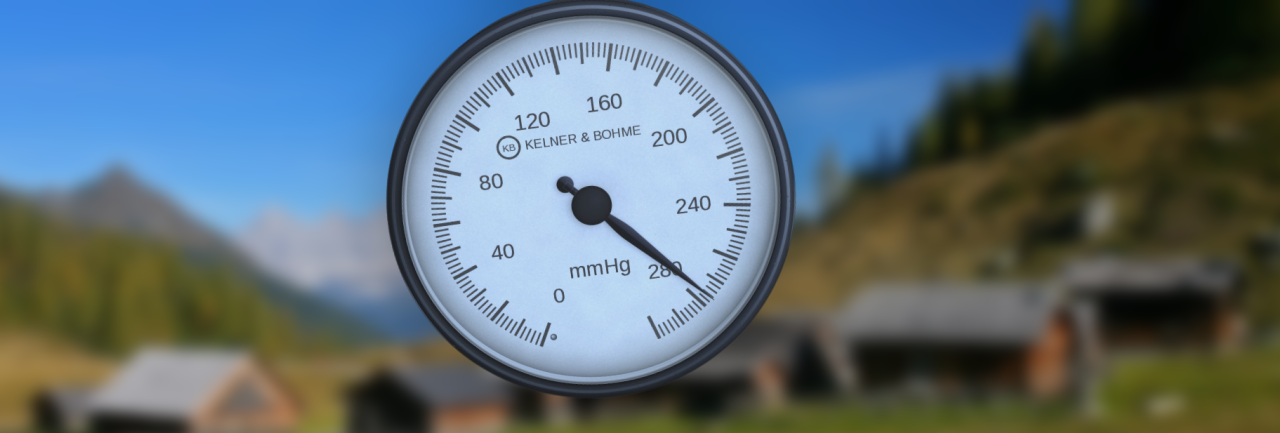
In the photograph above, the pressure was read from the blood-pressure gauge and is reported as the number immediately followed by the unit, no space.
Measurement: 276mmHg
